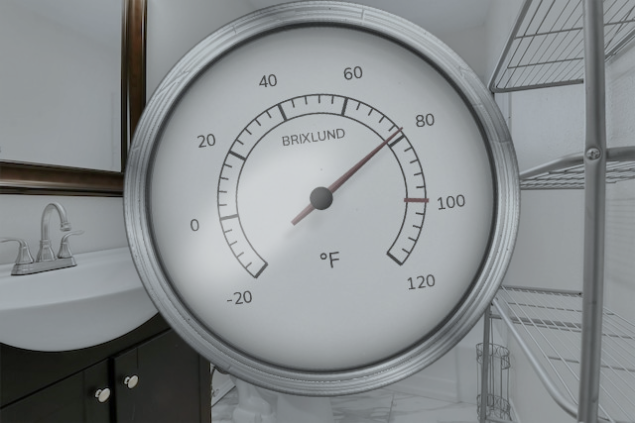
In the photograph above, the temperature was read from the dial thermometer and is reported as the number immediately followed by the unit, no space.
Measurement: 78°F
